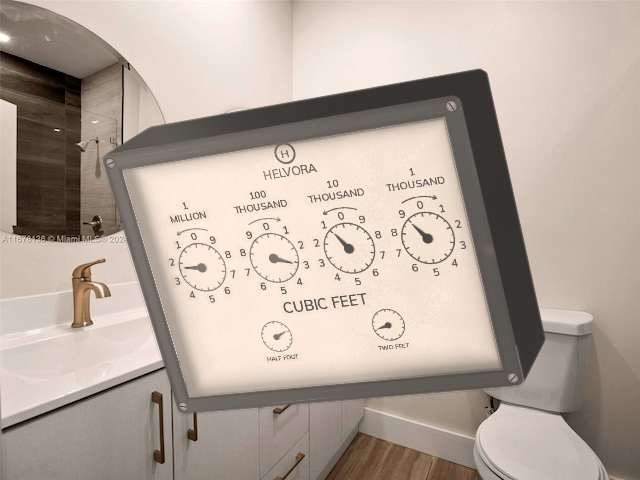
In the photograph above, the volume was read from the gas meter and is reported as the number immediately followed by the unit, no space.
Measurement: 230900ft³
